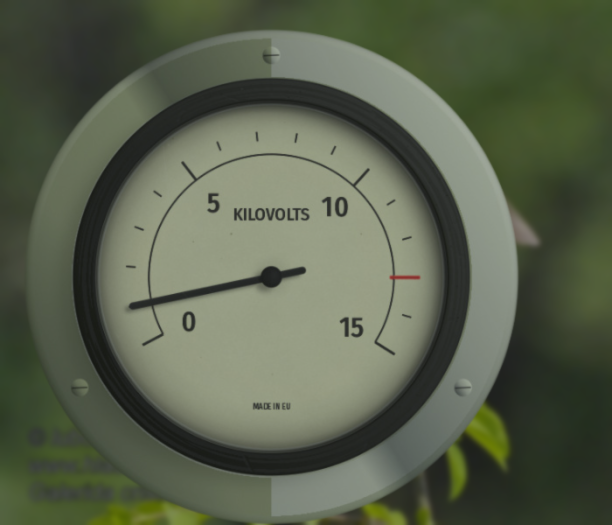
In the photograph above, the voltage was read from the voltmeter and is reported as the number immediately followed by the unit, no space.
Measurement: 1kV
